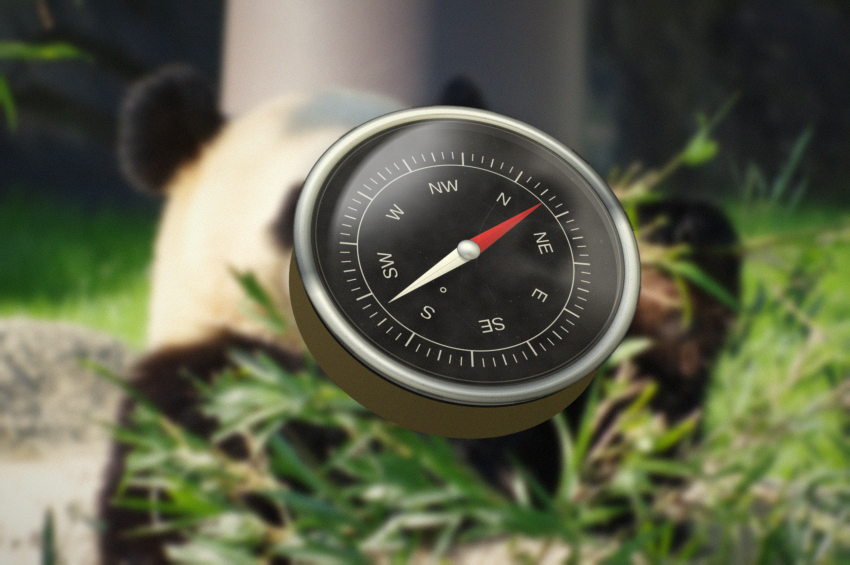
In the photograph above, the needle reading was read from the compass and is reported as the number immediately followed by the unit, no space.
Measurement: 20°
